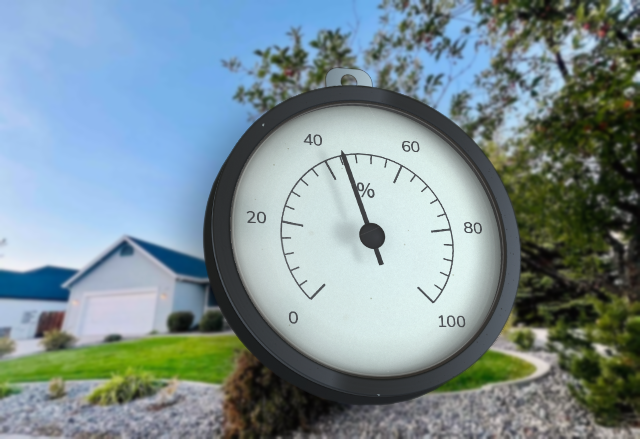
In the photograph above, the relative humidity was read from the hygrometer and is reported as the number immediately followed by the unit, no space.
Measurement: 44%
